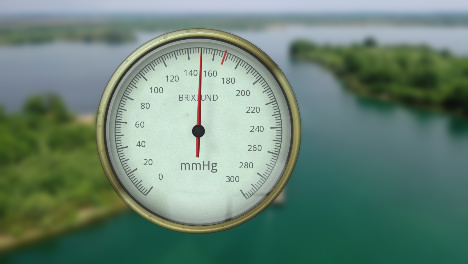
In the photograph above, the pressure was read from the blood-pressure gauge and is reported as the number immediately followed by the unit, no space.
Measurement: 150mmHg
